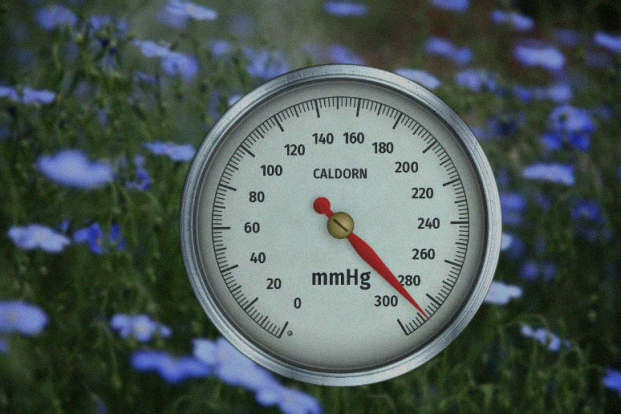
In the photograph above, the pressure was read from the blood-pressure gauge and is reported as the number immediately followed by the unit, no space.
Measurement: 288mmHg
